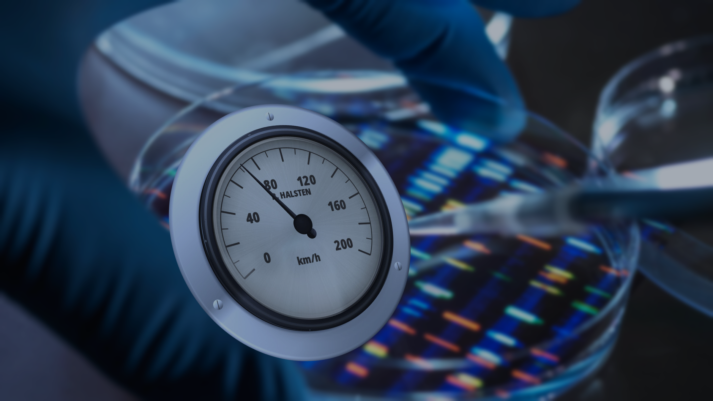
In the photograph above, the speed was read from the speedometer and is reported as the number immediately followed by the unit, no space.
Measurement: 70km/h
